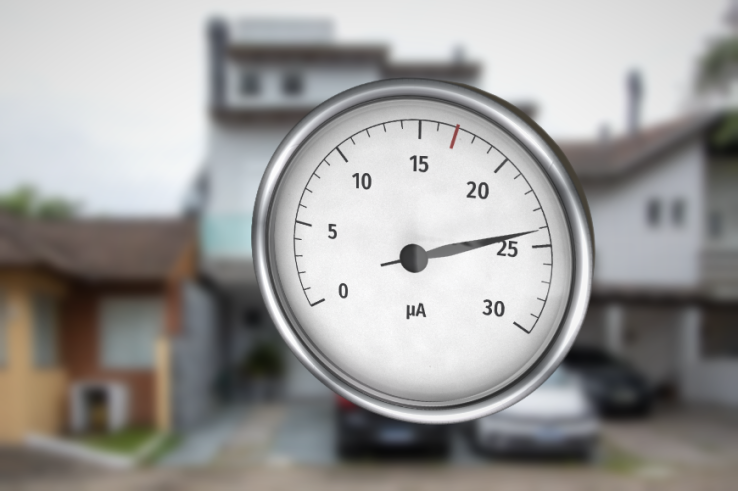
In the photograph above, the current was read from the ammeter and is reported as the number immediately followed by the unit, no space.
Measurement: 24µA
